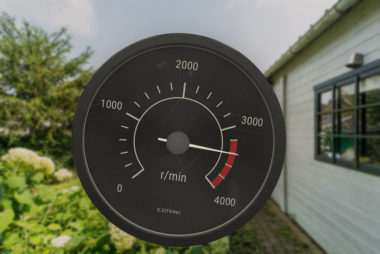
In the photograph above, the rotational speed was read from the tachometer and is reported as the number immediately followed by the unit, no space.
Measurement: 3400rpm
